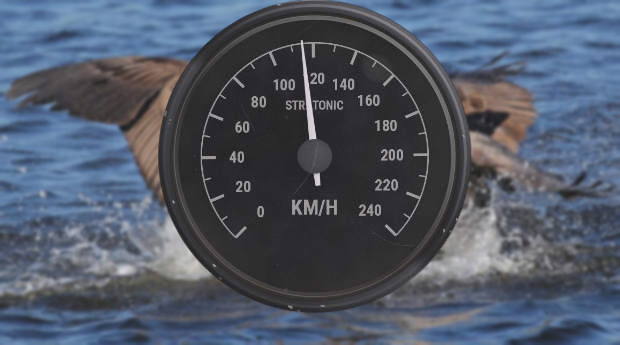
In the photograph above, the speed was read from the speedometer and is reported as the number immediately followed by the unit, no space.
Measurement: 115km/h
